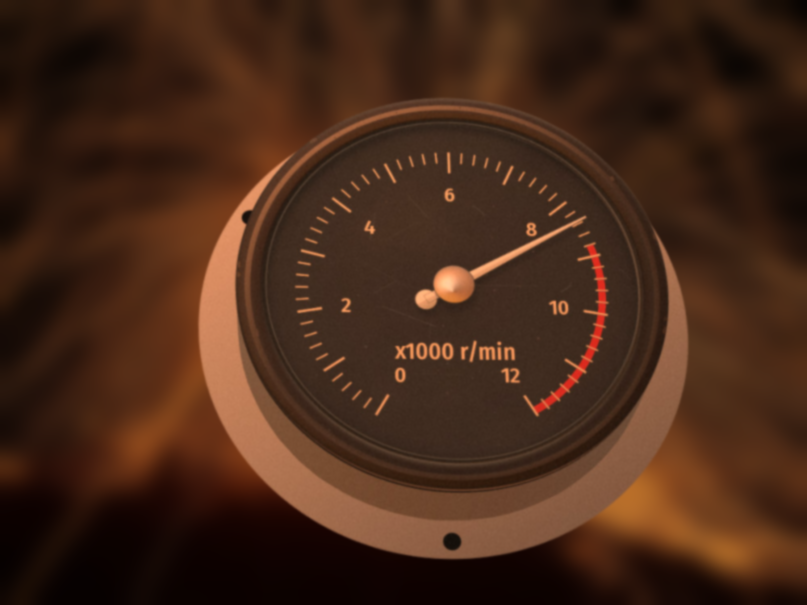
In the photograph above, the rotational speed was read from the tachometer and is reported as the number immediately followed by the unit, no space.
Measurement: 8400rpm
